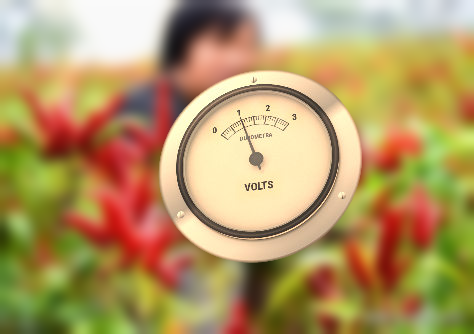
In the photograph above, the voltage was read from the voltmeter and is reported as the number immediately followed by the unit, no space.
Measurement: 1V
